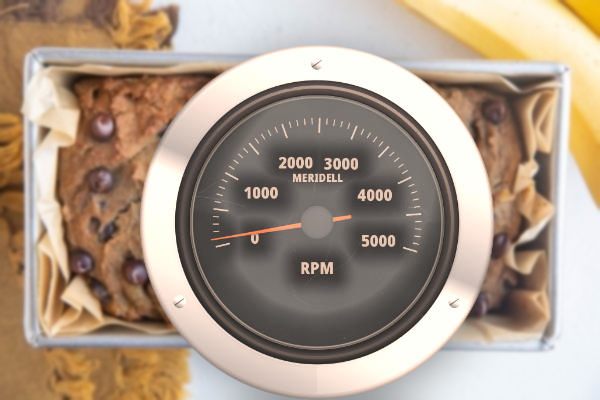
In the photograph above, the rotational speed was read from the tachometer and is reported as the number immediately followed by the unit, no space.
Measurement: 100rpm
